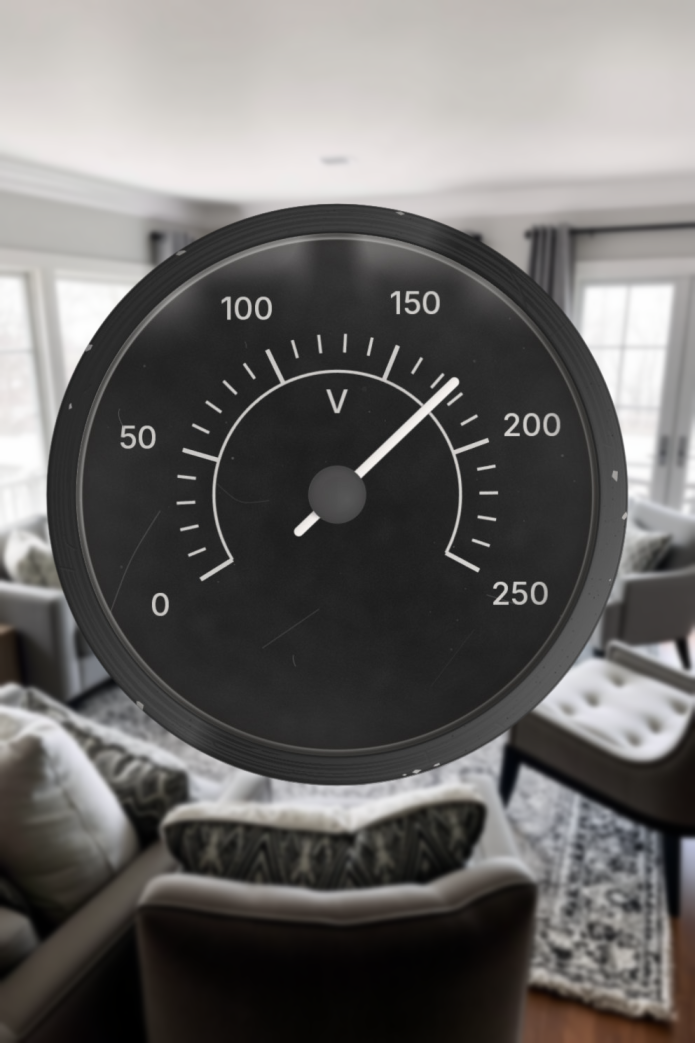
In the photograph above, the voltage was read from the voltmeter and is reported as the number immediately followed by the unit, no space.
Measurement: 175V
